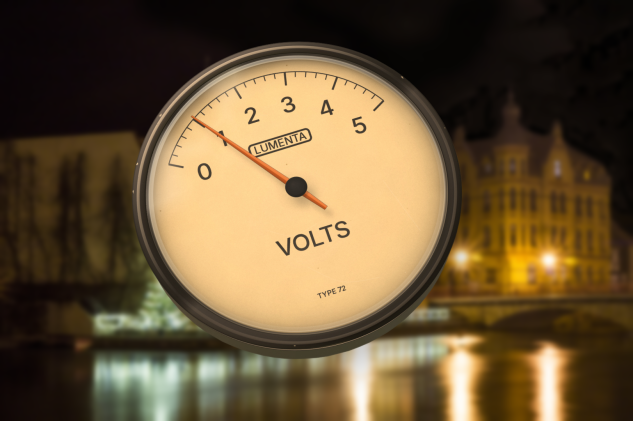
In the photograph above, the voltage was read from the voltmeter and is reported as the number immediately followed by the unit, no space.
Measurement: 1V
